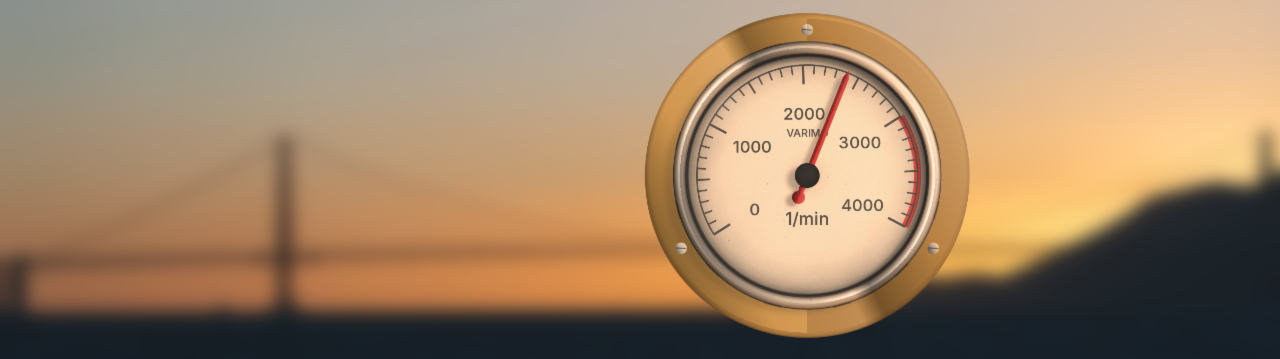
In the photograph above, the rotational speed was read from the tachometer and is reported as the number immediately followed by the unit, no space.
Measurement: 2400rpm
